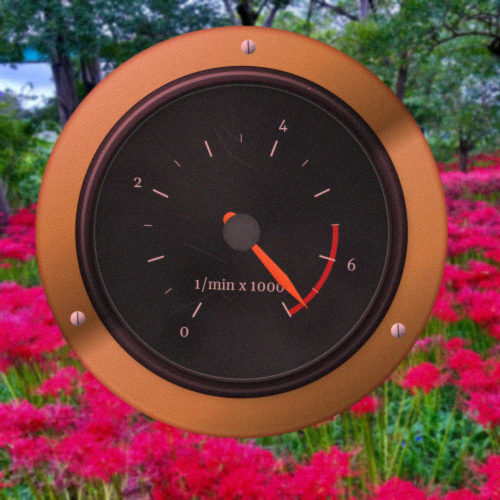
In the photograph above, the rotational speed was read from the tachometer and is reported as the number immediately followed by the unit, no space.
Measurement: 6750rpm
